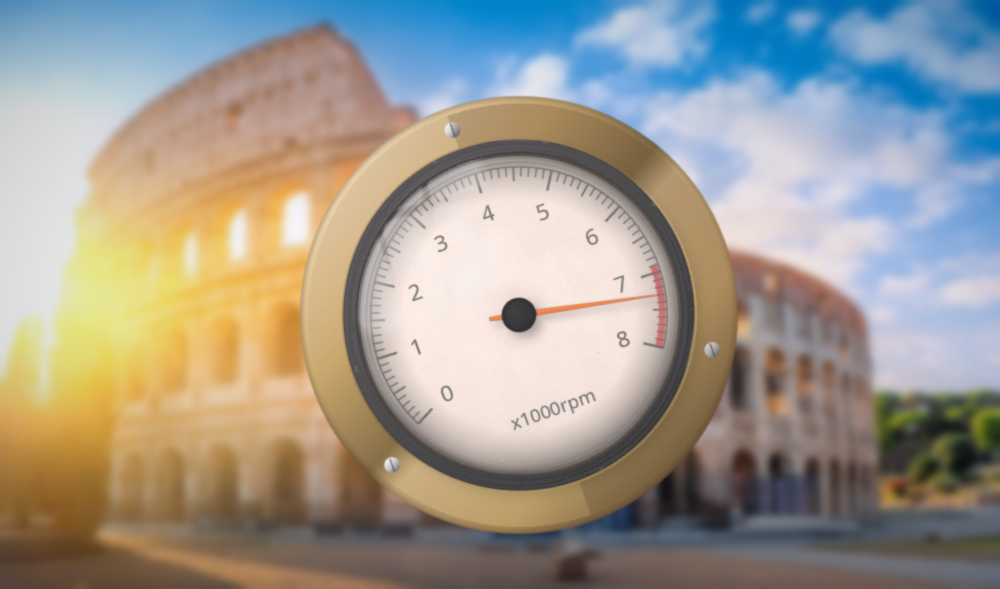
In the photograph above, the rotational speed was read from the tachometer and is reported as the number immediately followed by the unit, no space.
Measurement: 7300rpm
